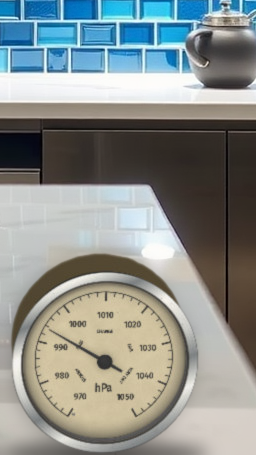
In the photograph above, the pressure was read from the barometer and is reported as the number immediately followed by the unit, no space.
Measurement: 994hPa
